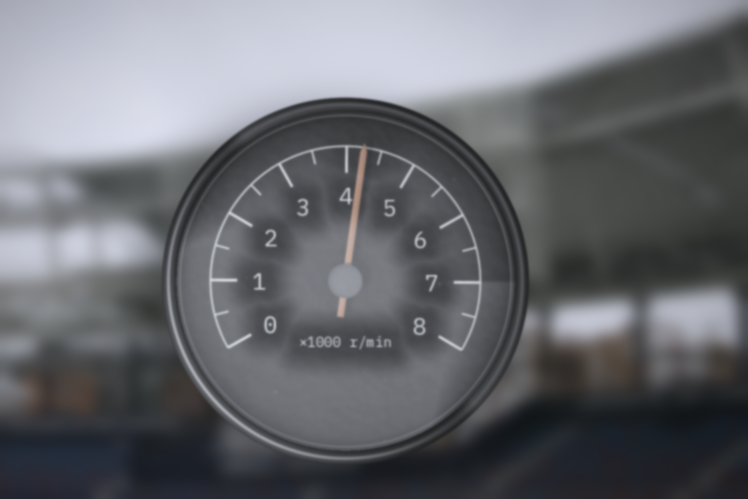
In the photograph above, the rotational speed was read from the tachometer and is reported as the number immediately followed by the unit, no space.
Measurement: 4250rpm
